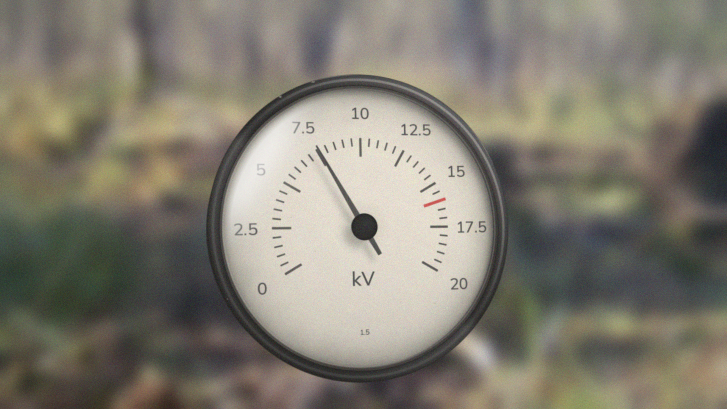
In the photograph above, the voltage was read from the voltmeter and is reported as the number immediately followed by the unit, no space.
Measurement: 7.5kV
